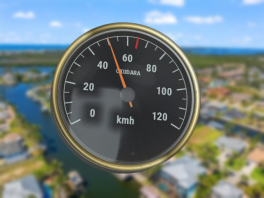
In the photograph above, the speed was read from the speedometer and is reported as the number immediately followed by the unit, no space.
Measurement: 50km/h
